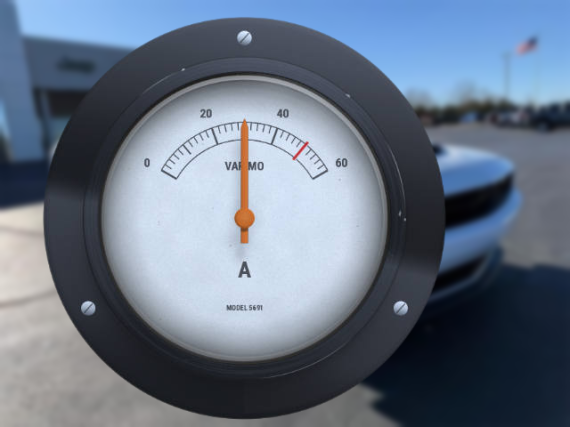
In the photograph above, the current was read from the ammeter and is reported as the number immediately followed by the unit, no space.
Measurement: 30A
